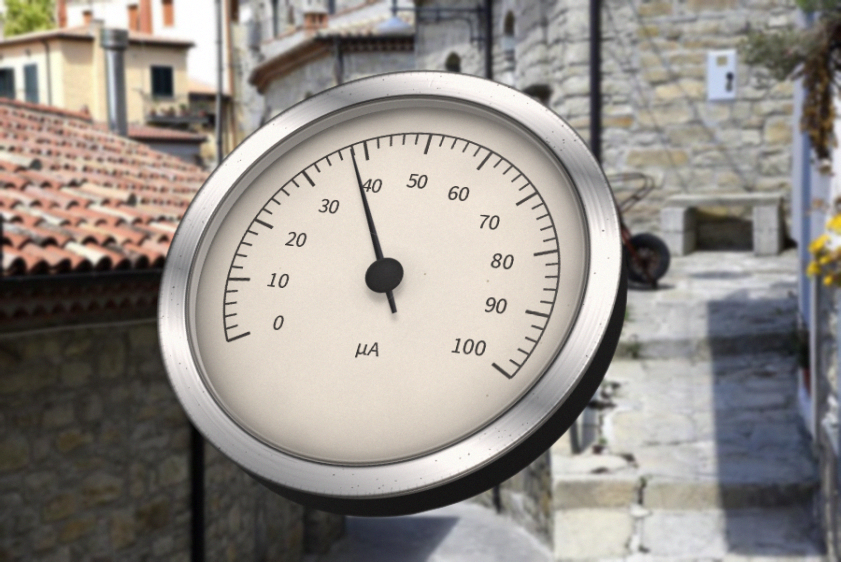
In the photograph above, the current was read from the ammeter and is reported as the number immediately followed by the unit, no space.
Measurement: 38µA
